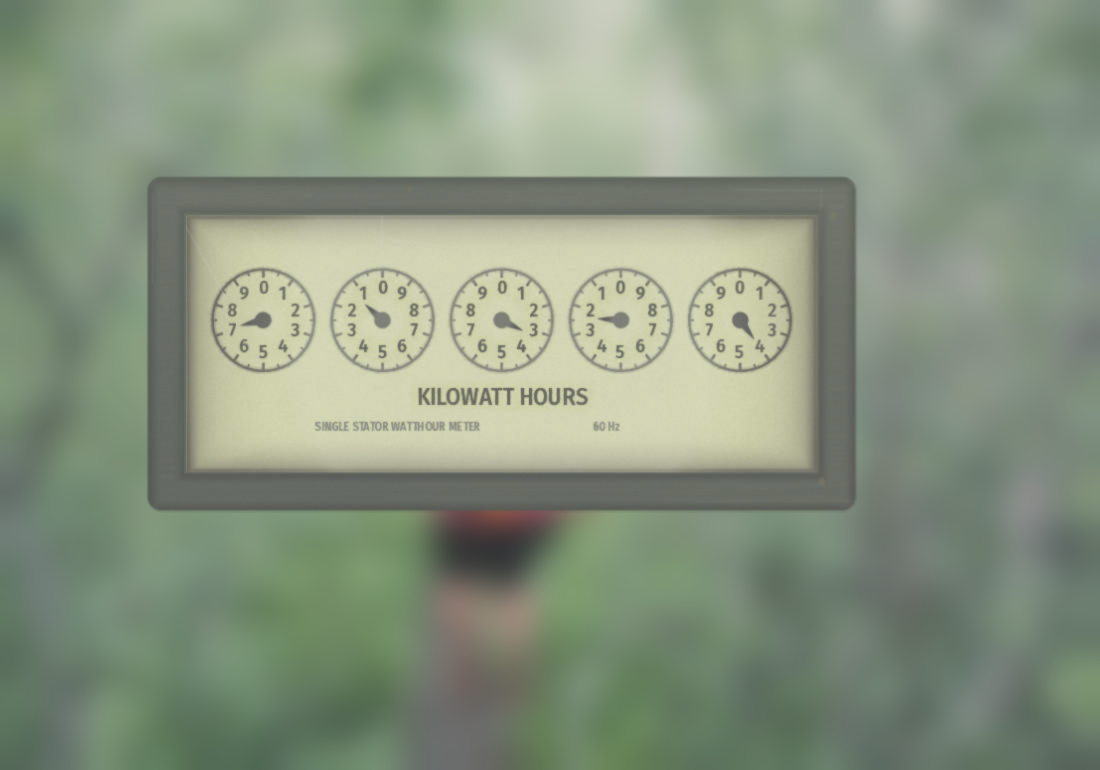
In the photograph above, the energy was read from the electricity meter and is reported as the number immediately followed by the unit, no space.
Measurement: 71324kWh
